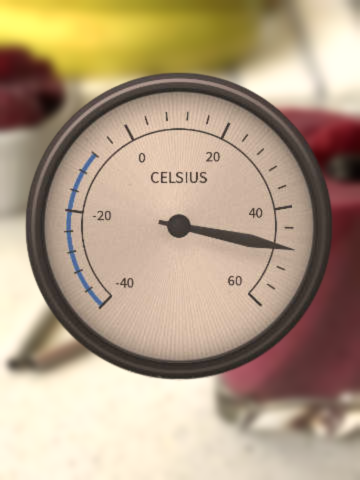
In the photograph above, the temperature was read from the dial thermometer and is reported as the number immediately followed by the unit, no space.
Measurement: 48°C
